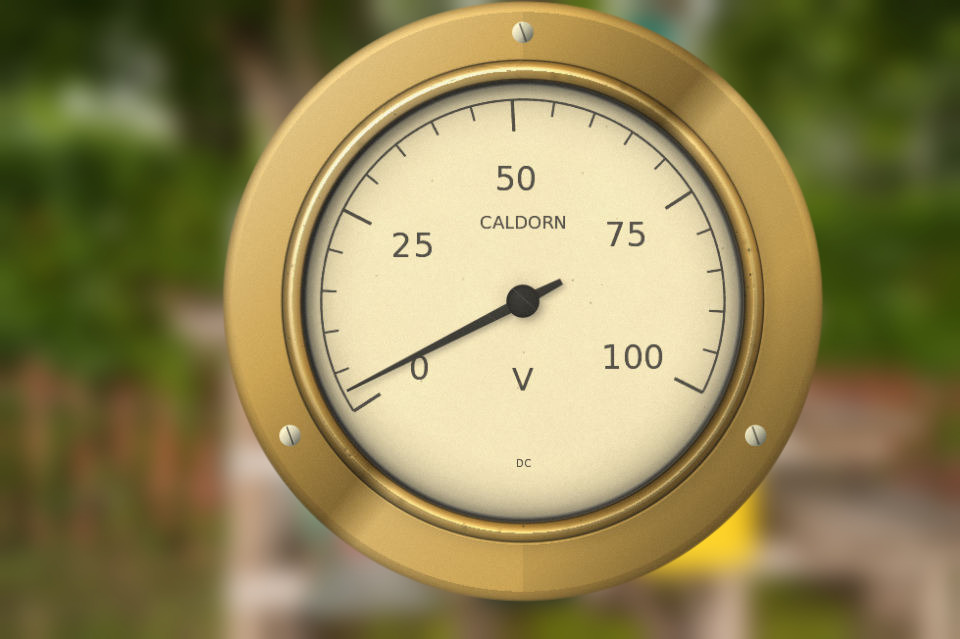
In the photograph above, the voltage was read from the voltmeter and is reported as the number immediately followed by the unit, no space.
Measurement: 2.5V
